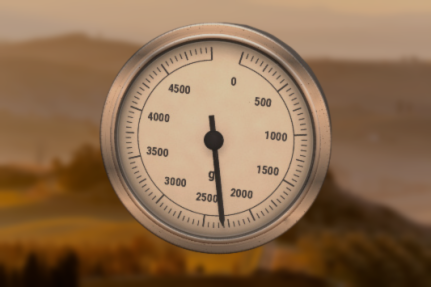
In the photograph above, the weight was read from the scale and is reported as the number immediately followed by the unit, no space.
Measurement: 2300g
